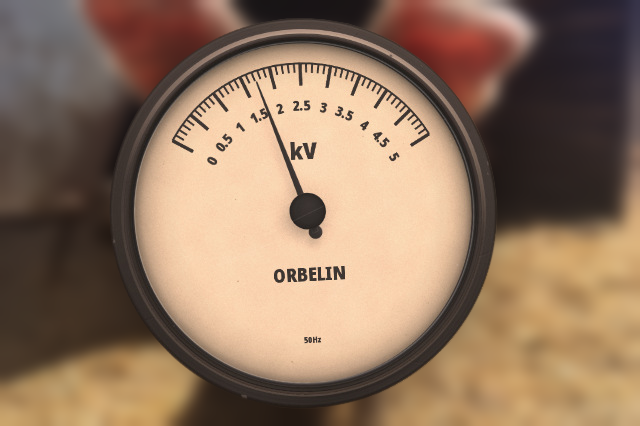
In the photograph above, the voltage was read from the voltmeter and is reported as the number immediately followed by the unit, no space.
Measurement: 1.7kV
